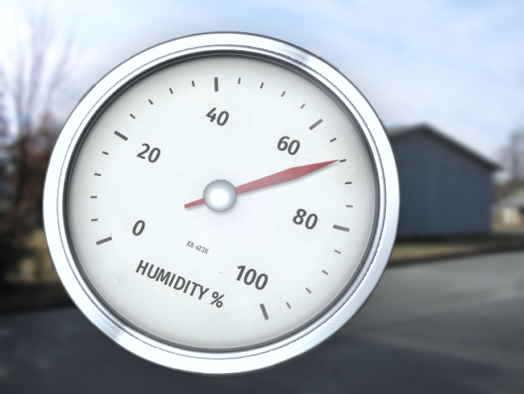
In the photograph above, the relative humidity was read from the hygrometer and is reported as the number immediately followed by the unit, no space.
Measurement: 68%
